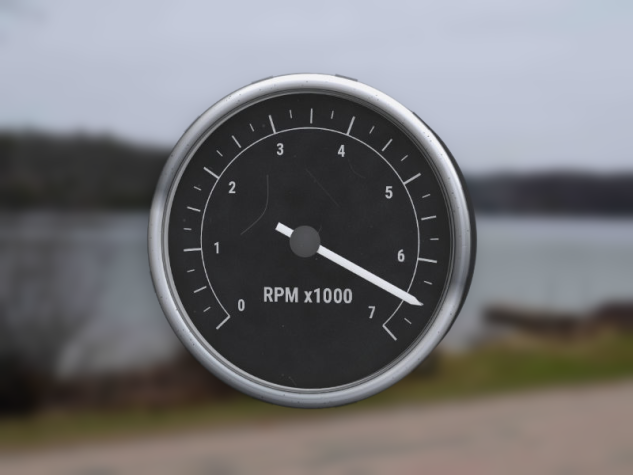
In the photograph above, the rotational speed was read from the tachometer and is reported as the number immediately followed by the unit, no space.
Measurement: 6500rpm
